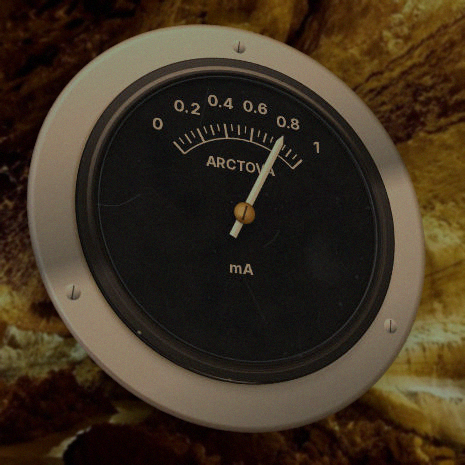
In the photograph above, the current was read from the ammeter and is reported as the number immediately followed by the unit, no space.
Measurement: 0.8mA
